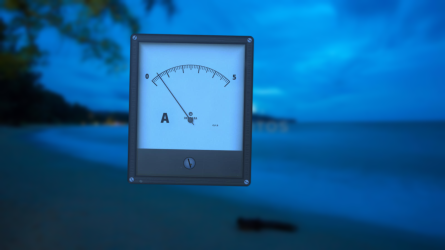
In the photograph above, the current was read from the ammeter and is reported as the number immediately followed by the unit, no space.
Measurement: 0.5A
